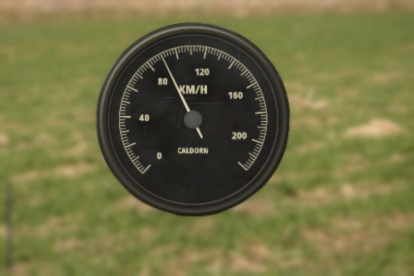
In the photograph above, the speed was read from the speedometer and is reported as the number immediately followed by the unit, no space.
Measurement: 90km/h
